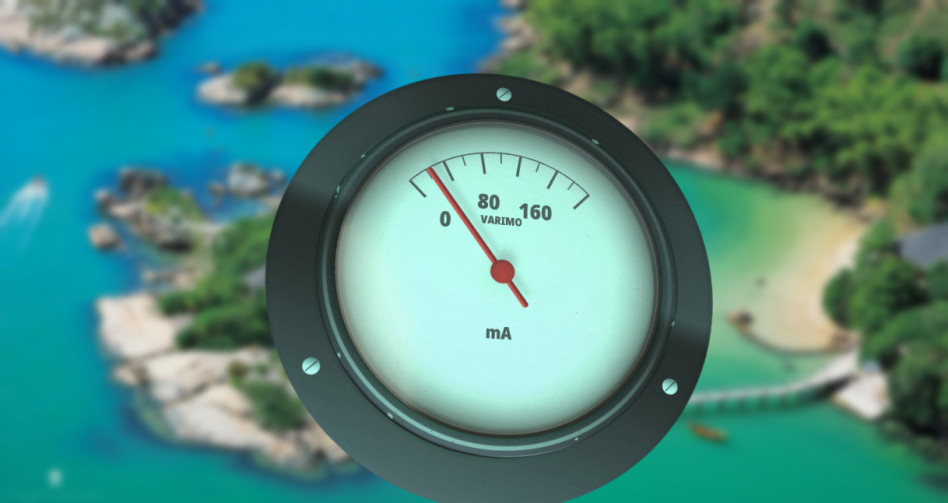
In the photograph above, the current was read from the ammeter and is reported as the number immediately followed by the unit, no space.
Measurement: 20mA
